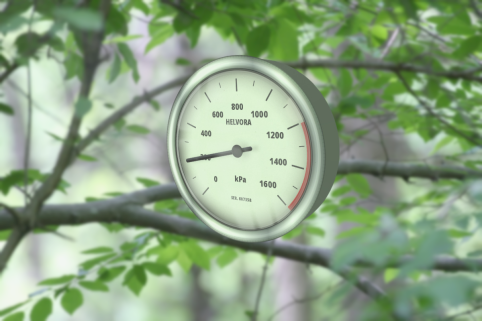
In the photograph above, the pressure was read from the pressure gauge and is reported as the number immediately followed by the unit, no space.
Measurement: 200kPa
